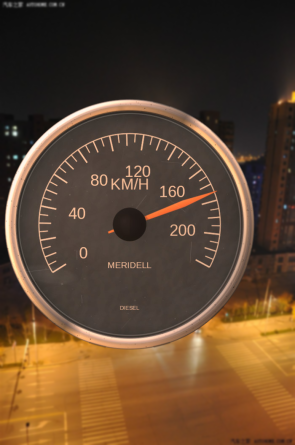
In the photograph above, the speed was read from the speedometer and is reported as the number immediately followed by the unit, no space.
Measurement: 175km/h
